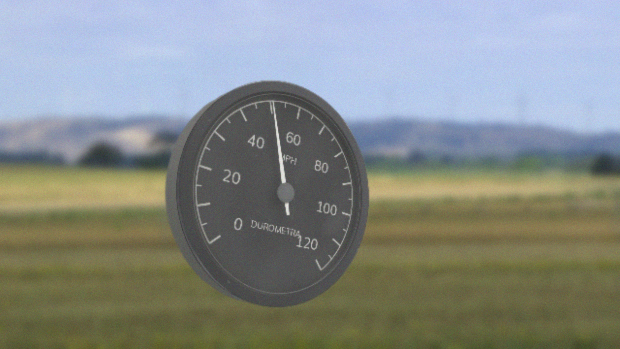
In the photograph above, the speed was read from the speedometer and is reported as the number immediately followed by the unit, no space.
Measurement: 50mph
